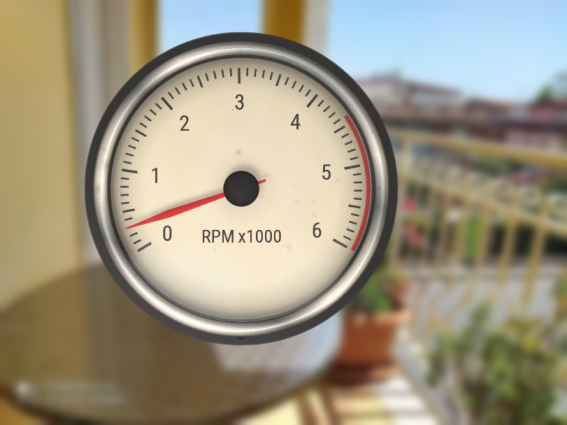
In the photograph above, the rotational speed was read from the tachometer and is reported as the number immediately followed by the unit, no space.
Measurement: 300rpm
